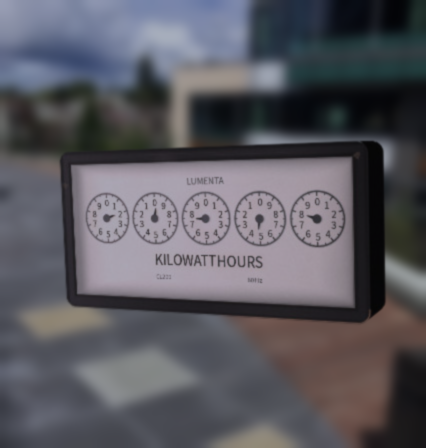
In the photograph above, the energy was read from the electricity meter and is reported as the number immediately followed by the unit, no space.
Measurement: 19748kWh
